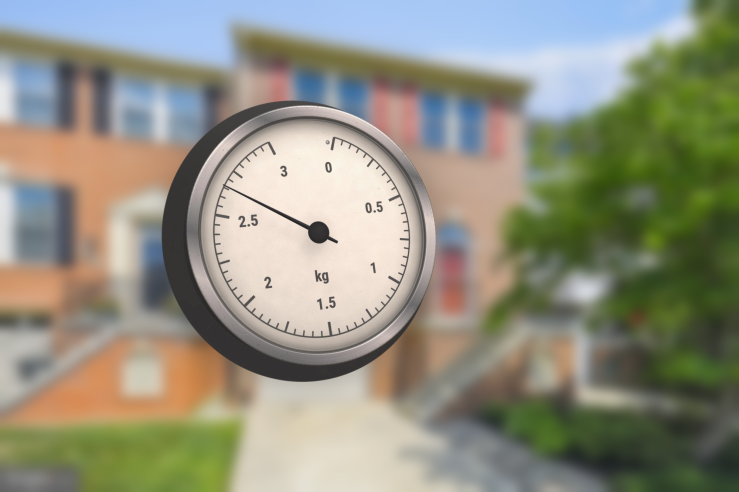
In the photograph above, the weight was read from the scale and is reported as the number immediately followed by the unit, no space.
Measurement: 2.65kg
